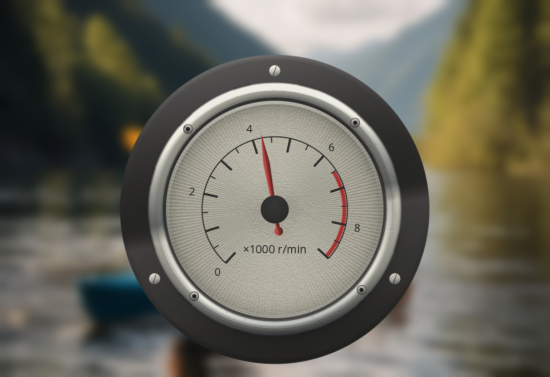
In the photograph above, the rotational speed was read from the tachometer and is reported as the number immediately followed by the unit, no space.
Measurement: 4250rpm
